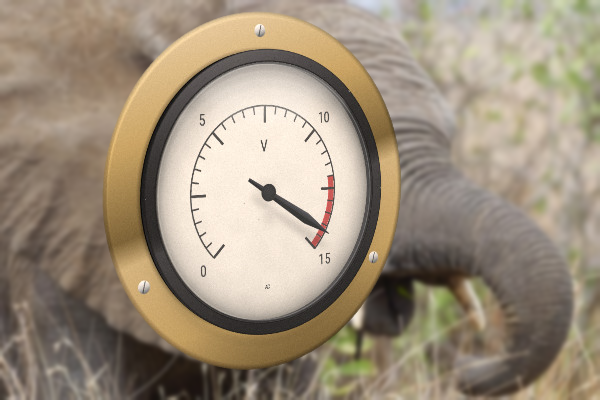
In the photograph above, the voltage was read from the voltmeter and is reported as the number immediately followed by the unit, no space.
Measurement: 14.25V
